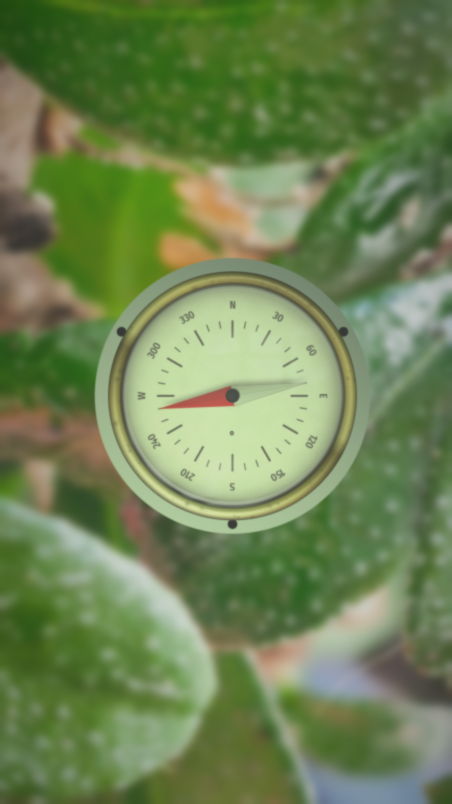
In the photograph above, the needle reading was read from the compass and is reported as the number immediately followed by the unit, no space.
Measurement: 260°
